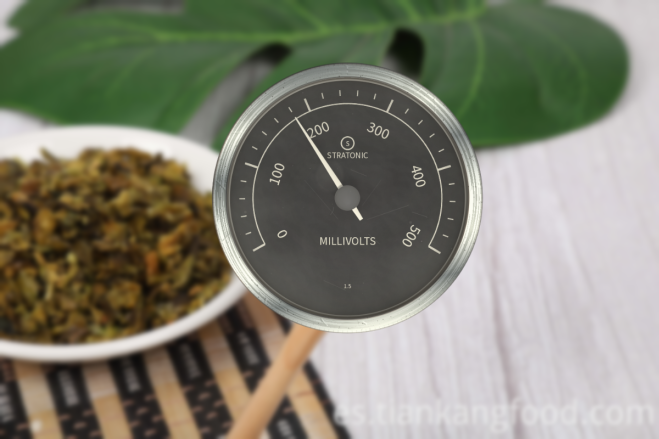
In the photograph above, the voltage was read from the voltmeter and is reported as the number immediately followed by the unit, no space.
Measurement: 180mV
